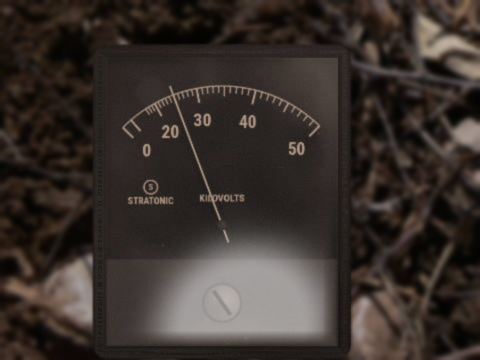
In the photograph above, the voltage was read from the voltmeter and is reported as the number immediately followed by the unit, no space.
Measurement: 25kV
